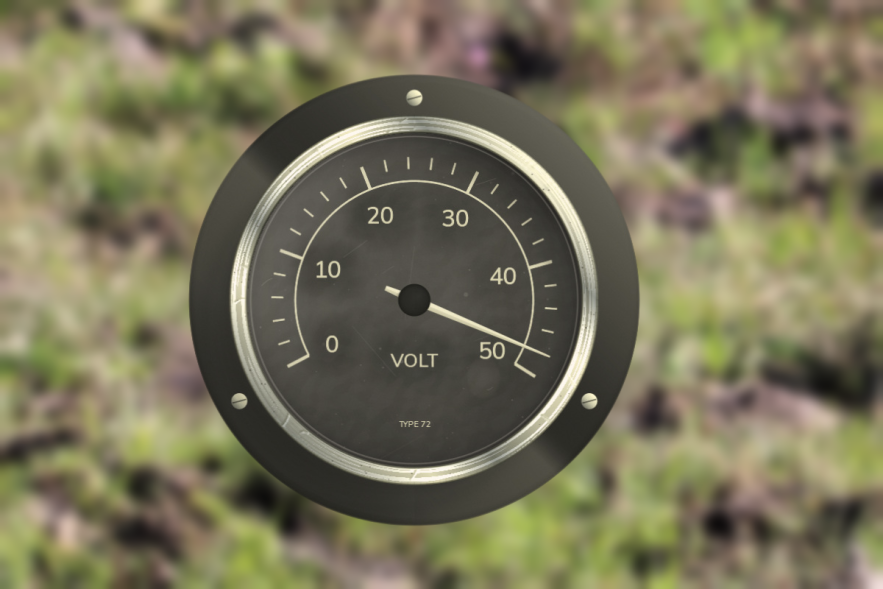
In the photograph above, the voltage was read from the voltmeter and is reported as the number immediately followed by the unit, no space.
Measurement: 48V
